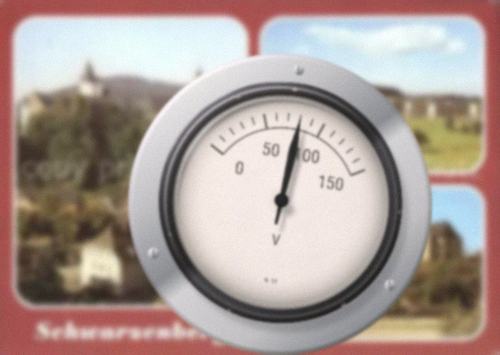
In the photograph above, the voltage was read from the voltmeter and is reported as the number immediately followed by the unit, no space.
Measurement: 80V
